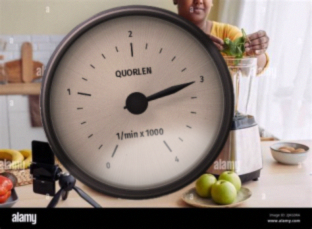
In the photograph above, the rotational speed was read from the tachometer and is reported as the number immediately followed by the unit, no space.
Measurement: 3000rpm
